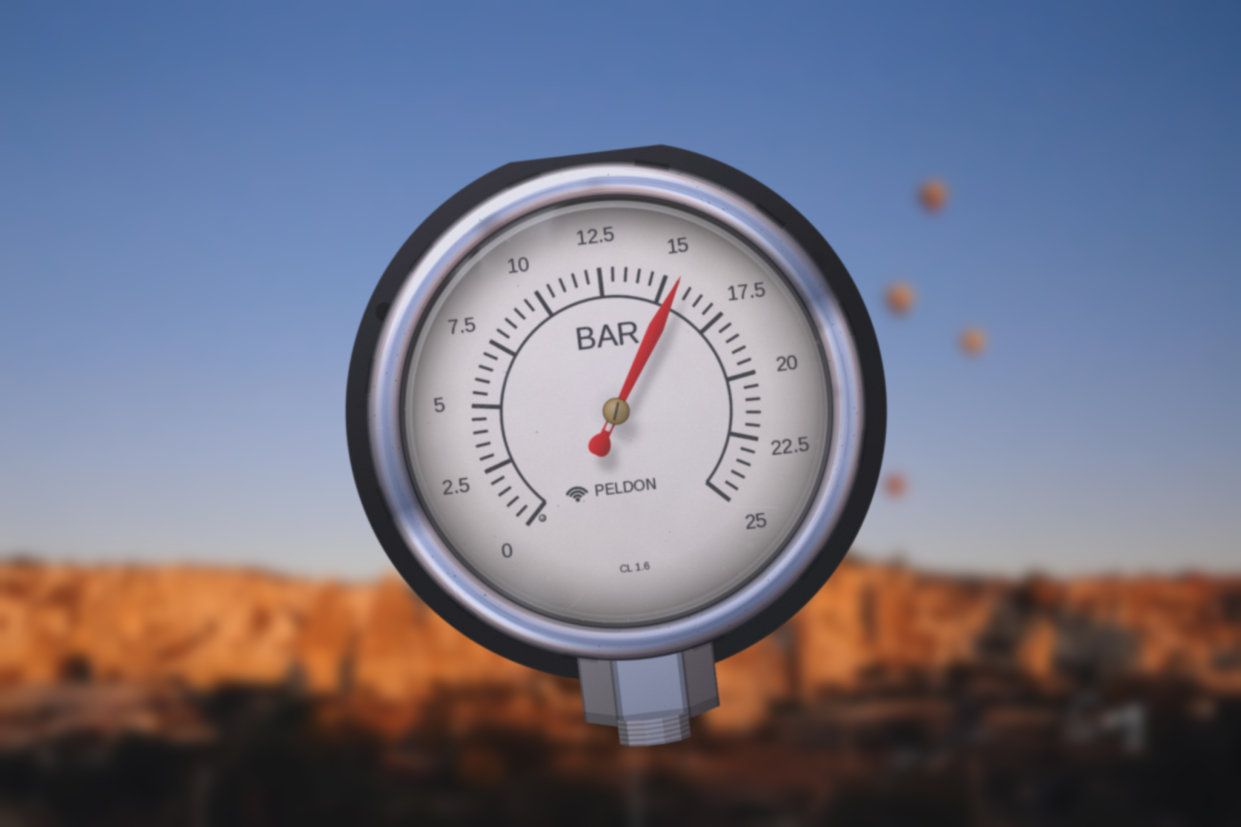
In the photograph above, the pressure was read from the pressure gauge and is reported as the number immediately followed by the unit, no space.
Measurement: 15.5bar
